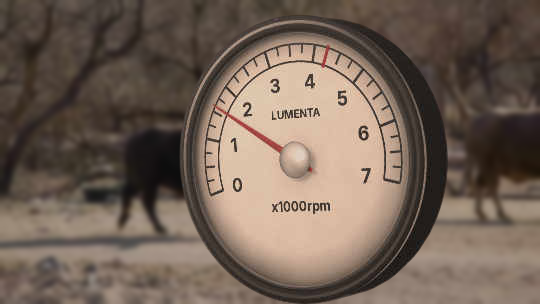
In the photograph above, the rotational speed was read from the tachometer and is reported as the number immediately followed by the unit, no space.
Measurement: 1625rpm
